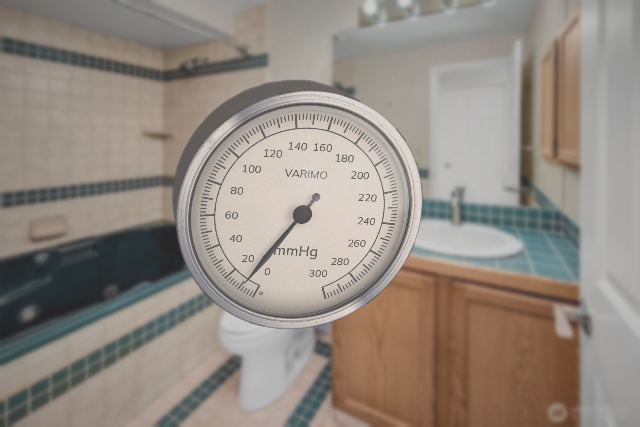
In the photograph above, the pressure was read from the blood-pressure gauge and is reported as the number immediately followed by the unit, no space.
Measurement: 10mmHg
